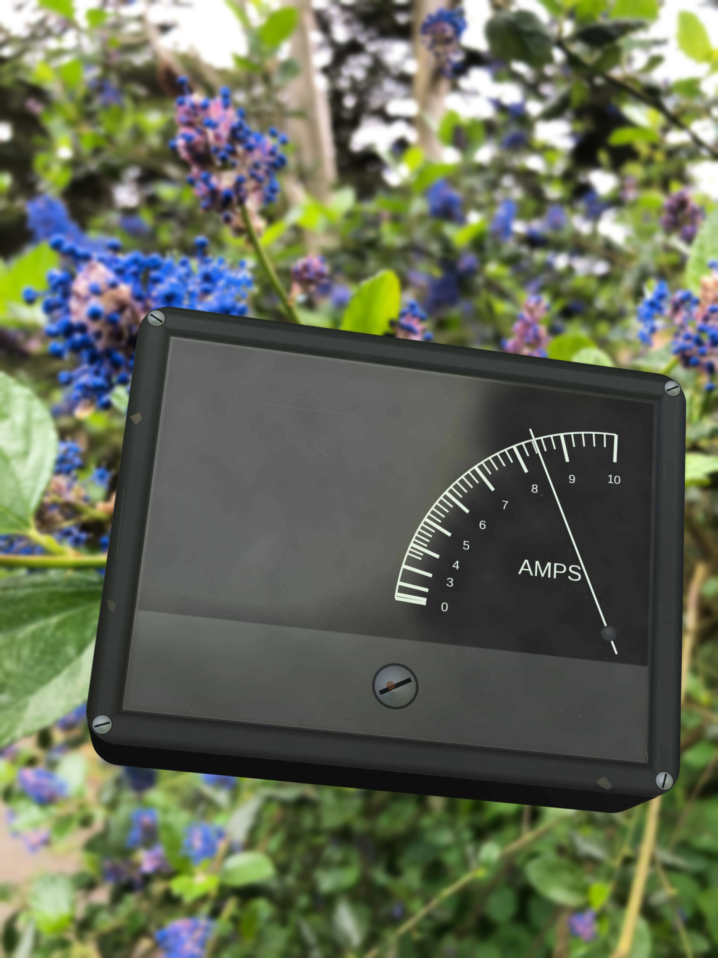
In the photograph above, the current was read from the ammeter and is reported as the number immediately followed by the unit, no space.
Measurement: 8.4A
